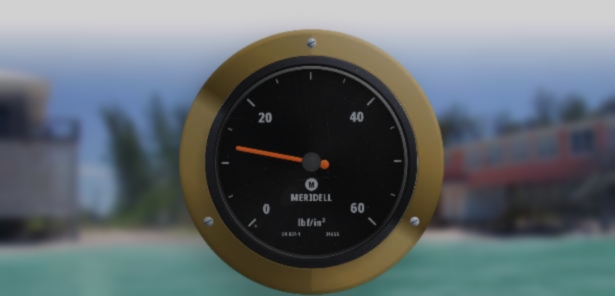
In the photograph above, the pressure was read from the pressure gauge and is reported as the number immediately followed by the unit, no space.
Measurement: 12.5psi
